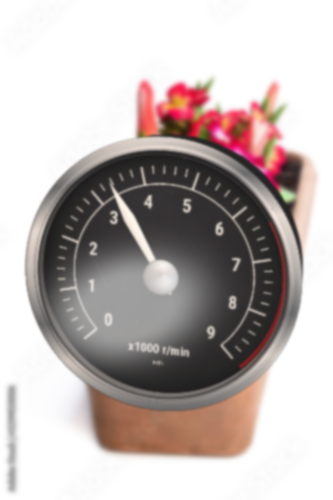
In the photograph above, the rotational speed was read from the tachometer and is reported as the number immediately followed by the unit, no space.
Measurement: 3400rpm
